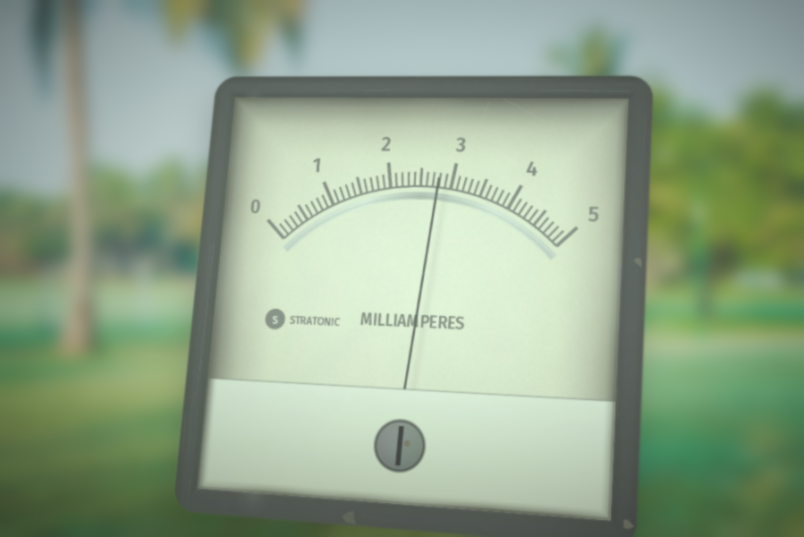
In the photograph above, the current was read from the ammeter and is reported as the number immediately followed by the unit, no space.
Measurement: 2.8mA
